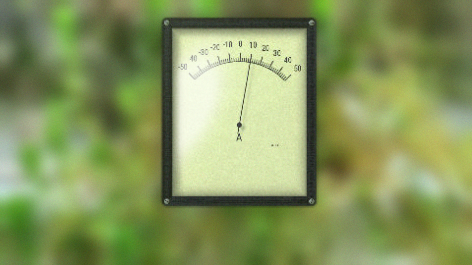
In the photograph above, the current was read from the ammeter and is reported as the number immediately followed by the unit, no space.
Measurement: 10A
